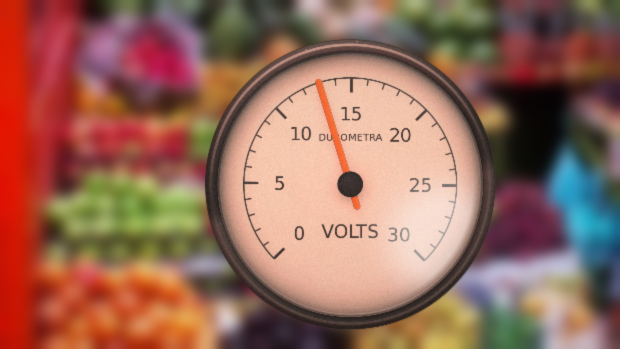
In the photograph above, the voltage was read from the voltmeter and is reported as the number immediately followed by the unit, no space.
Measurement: 13V
